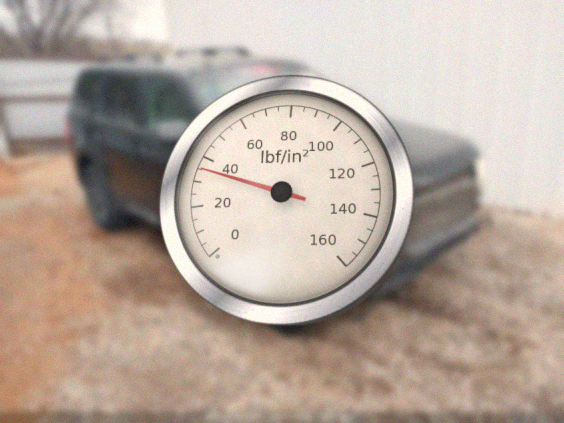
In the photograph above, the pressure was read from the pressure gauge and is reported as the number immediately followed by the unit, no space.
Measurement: 35psi
